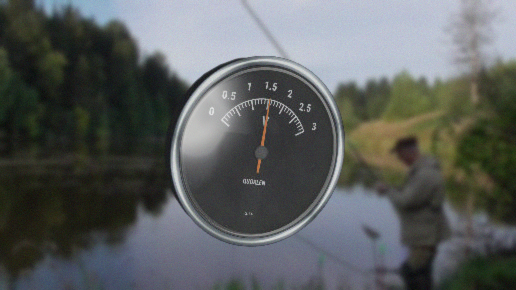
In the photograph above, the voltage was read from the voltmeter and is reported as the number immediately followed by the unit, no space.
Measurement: 1.5V
